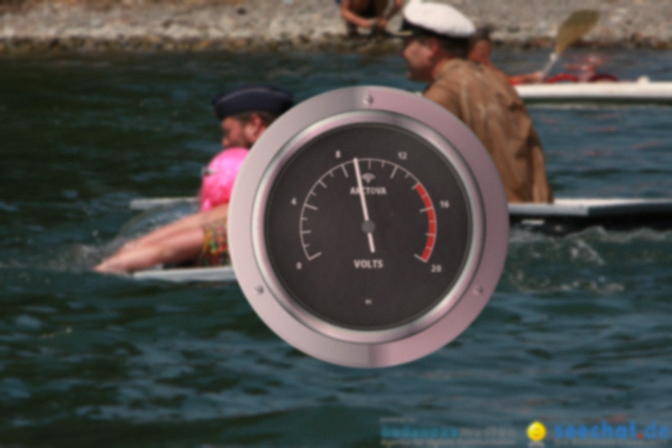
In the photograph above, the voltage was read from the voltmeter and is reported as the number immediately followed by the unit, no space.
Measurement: 9V
